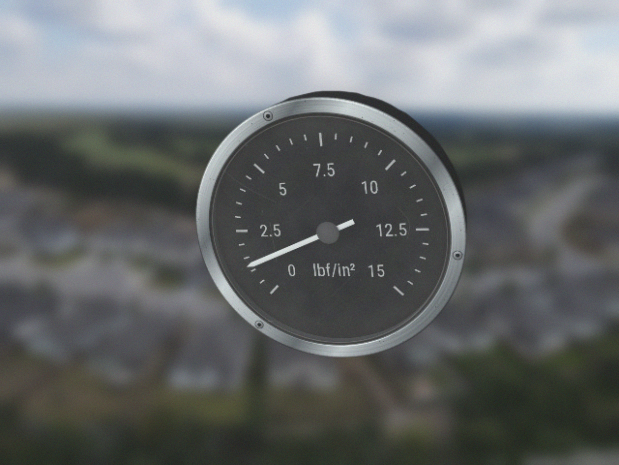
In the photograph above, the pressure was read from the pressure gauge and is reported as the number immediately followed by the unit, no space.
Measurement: 1.25psi
